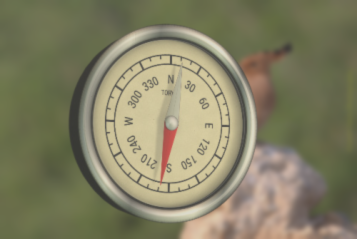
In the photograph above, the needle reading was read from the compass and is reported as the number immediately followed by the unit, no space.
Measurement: 190°
